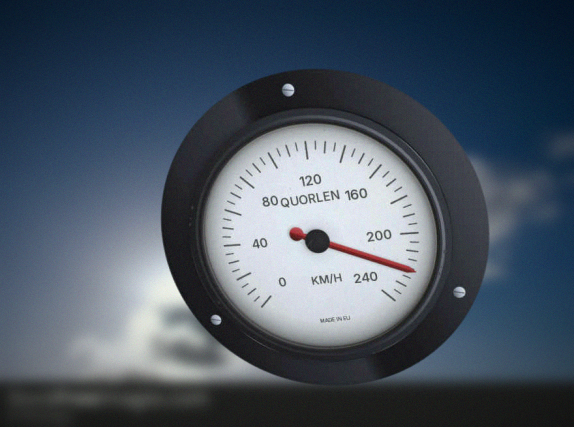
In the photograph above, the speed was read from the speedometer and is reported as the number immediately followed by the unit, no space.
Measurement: 220km/h
